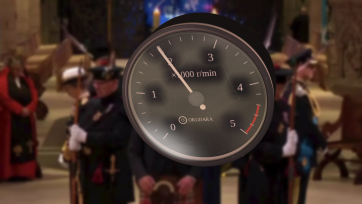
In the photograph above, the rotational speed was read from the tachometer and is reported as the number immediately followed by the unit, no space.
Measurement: 2000rpm
